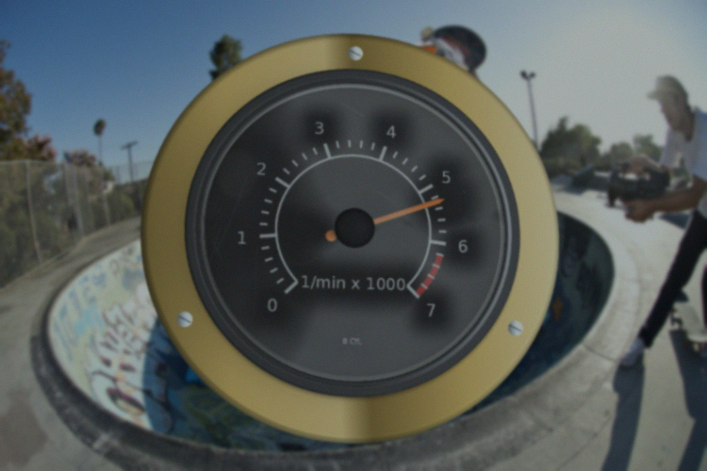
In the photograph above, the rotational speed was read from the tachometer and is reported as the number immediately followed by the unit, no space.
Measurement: 5300rpm
